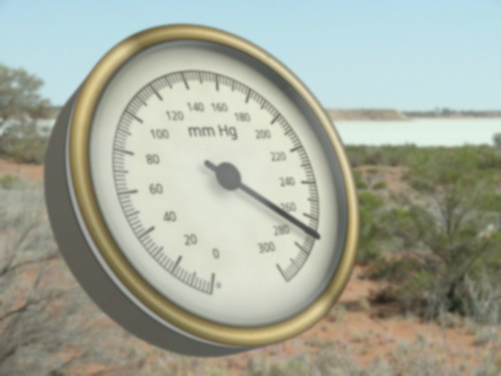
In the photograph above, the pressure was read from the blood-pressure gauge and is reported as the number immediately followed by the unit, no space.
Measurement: 270mmHg
